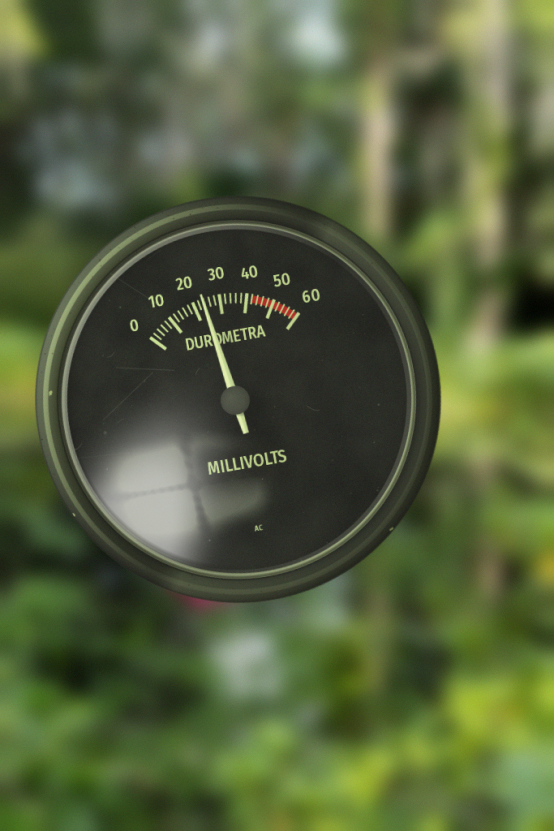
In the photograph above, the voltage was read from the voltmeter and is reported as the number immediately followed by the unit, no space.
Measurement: 24mV
